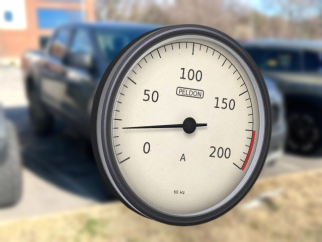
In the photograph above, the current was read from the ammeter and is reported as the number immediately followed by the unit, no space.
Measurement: 20A
